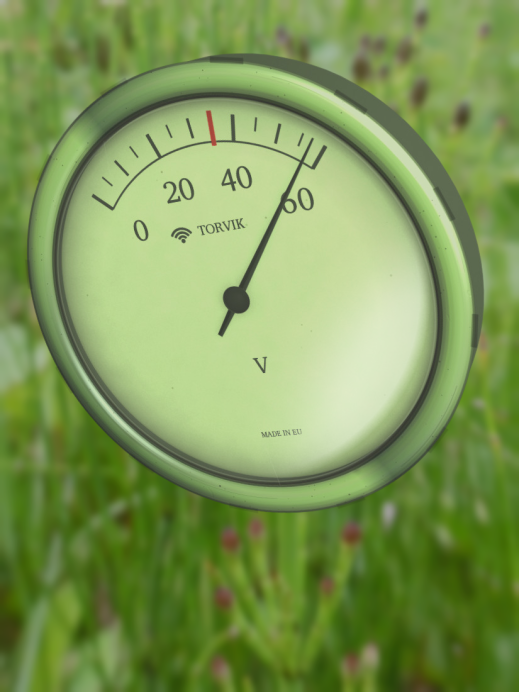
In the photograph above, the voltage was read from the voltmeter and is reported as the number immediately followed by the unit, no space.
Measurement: 57.5V
